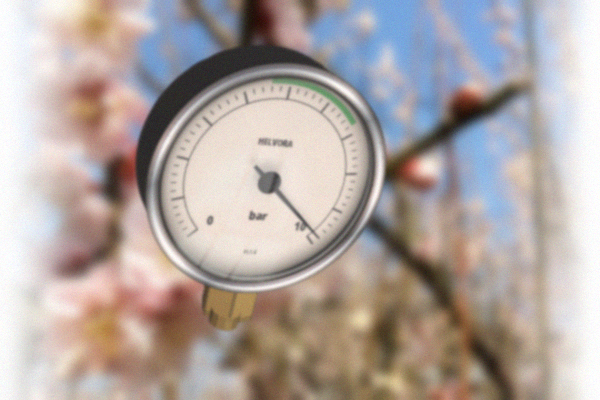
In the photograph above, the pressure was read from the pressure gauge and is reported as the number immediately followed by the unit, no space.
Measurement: 9.8bar
